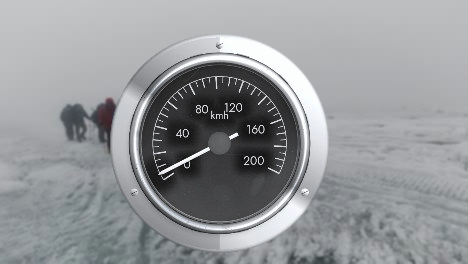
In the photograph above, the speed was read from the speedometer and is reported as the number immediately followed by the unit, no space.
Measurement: 5km/h
